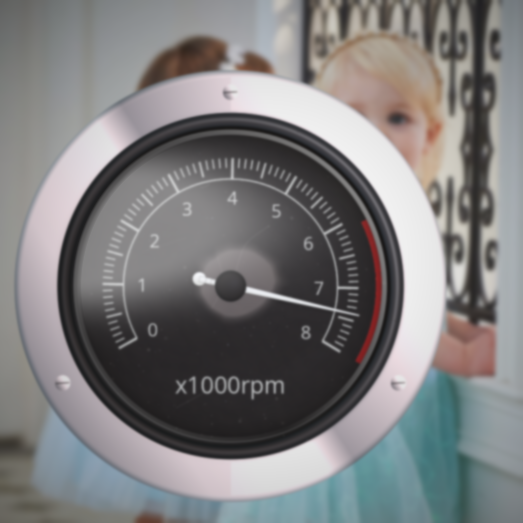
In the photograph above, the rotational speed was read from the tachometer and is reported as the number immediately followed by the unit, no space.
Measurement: 7400rpm
